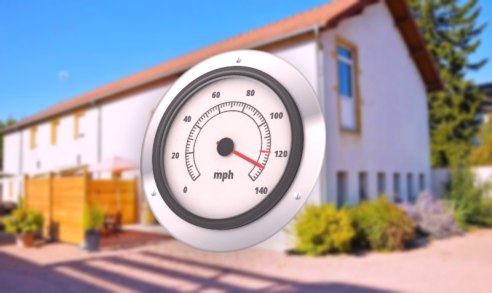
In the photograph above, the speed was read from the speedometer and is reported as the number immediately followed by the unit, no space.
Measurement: 130mph
